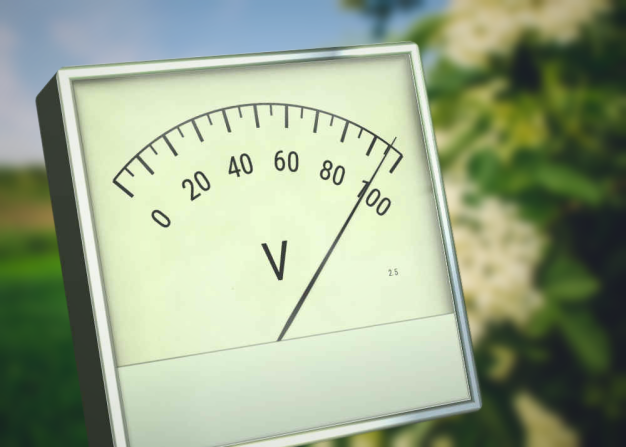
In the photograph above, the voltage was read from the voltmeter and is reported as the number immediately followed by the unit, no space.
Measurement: 95V
